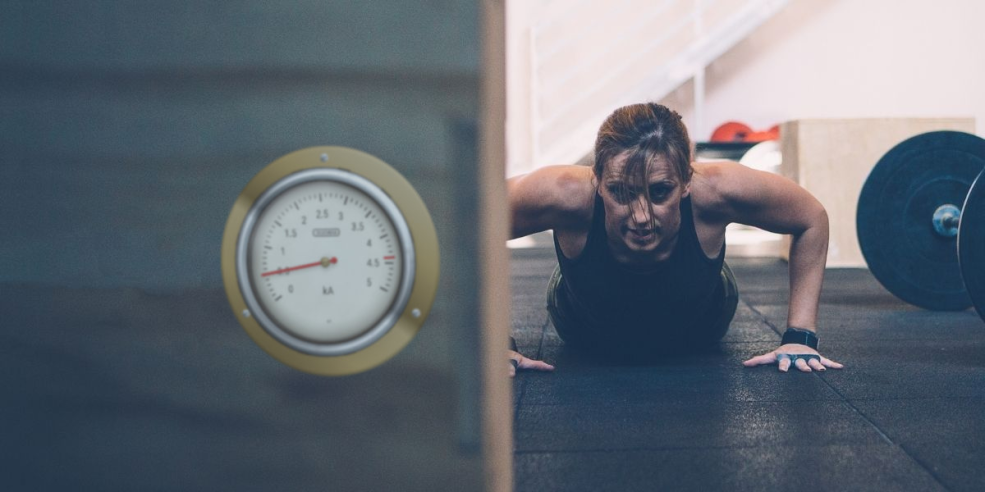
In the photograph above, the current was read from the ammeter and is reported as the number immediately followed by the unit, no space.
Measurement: 0.5kA
